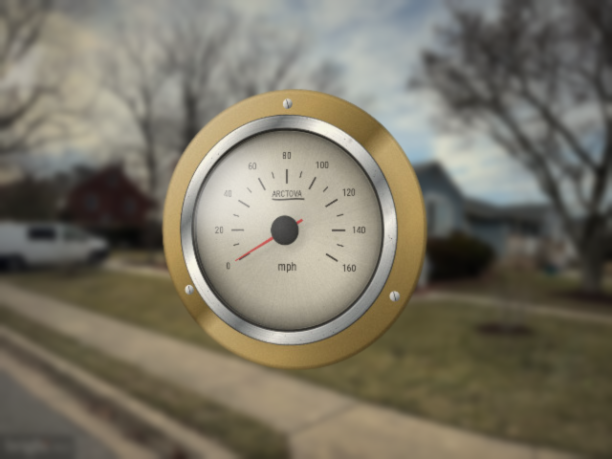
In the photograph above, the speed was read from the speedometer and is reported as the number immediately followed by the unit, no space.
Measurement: 0mph
